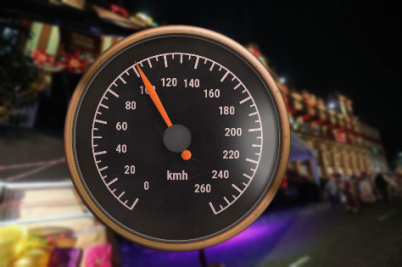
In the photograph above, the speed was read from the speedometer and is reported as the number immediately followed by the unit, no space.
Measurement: 102.5km/h
